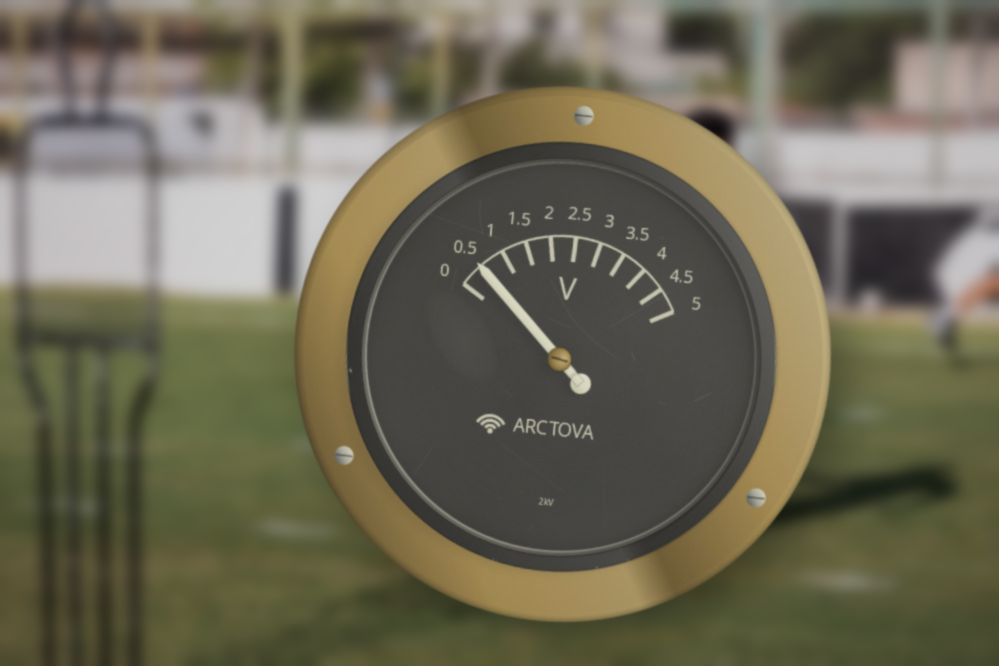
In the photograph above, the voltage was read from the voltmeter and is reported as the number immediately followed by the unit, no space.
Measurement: 0.5V
